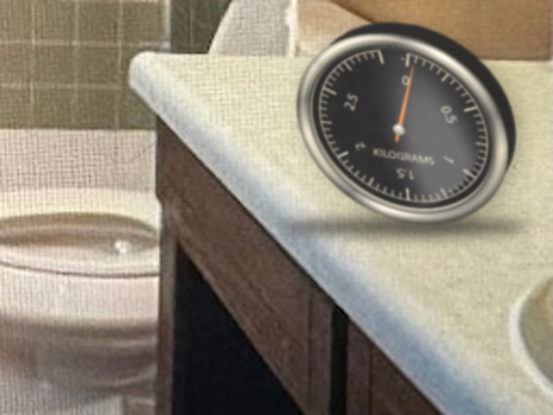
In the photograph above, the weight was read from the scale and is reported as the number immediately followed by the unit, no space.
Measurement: 0.05kg
